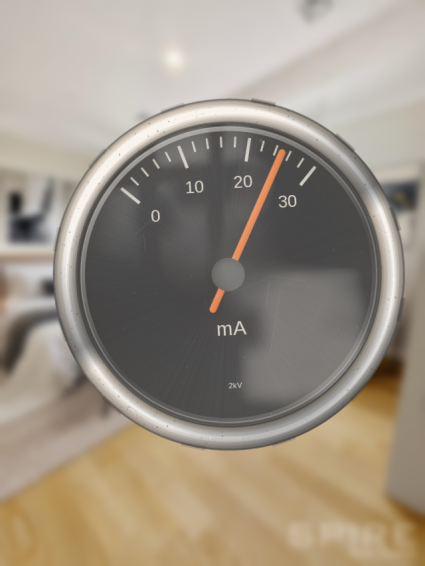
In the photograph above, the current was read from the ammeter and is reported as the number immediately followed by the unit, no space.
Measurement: 25mA
